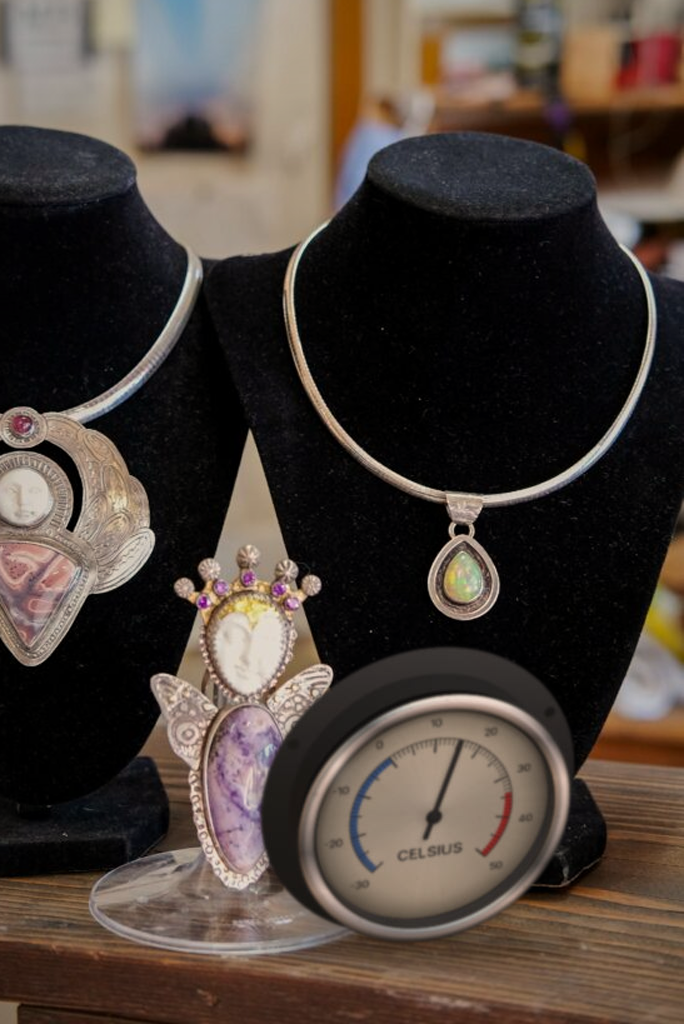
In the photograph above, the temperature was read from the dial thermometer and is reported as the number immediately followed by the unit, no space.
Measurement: 15°C
